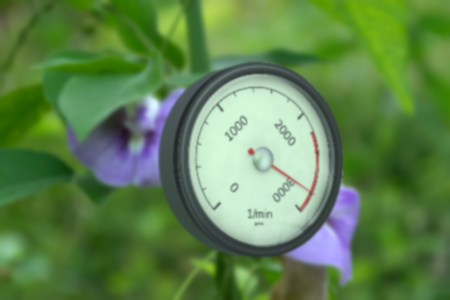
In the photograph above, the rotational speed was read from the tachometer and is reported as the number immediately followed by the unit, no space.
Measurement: 2800rpm
